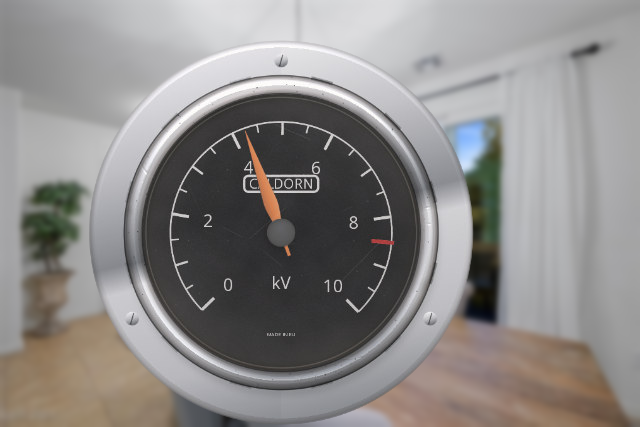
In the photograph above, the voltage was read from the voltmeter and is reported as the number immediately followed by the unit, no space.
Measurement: 4.25kV
